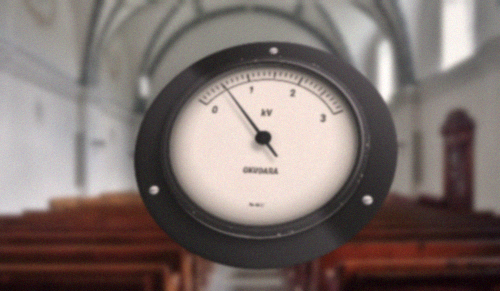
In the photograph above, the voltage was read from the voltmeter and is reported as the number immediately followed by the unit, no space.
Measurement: 0.5kV
